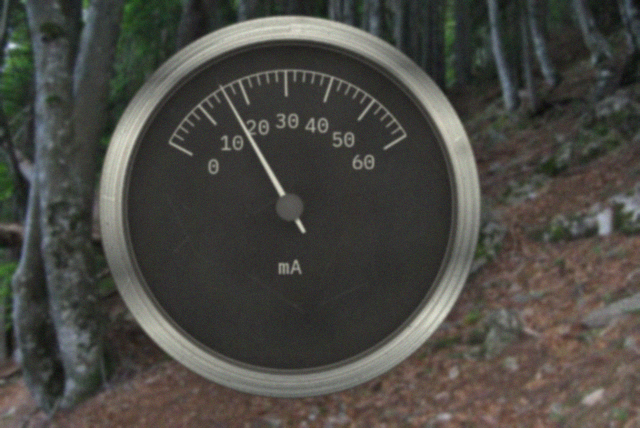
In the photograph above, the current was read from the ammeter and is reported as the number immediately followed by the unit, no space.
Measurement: 16mA
